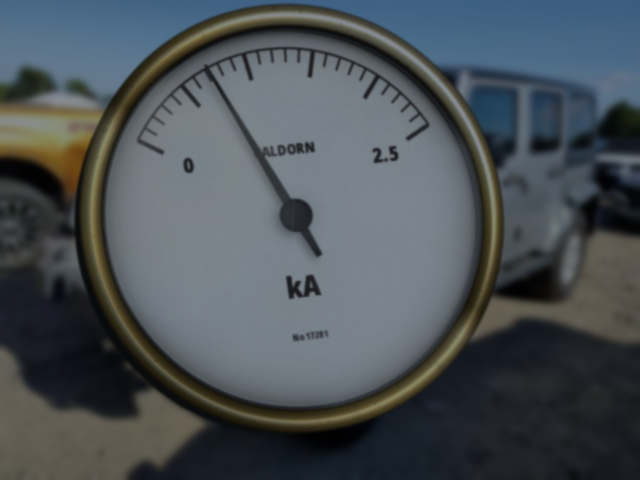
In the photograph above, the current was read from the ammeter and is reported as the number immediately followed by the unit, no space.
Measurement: 0.7kA
